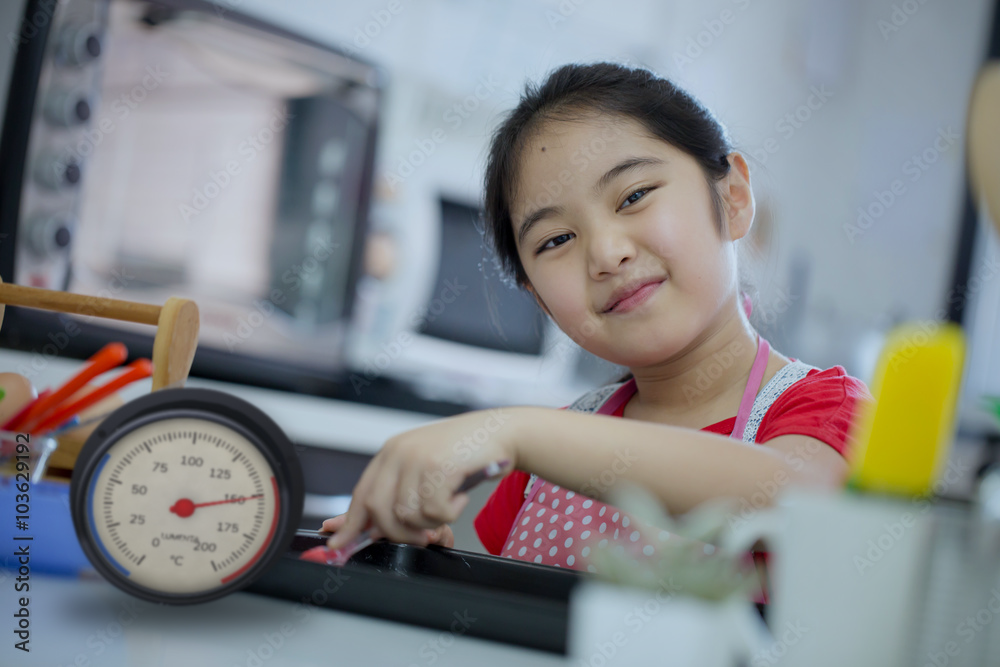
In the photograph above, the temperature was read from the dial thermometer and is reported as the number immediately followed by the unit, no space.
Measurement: 150°C
